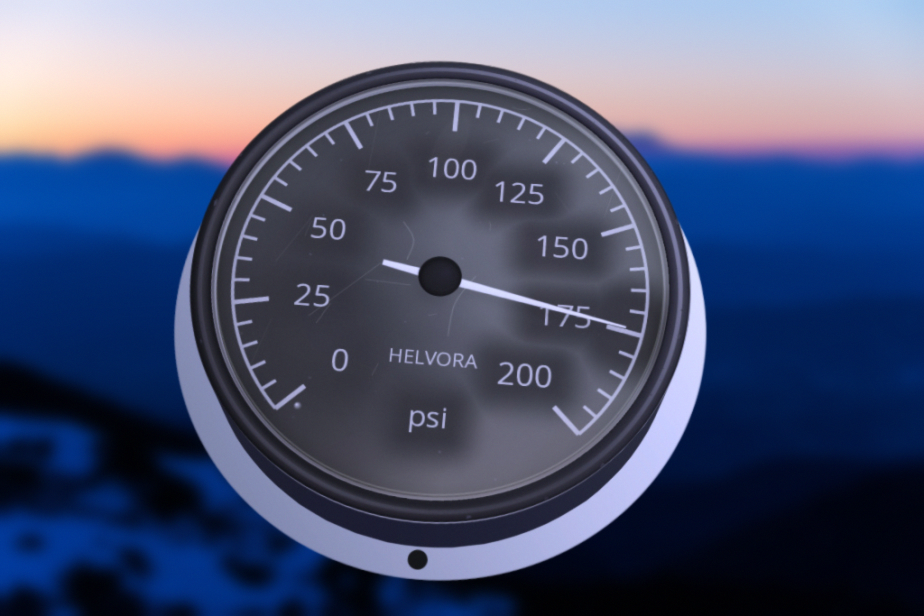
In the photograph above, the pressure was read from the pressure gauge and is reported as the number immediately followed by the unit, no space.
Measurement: 175psi
